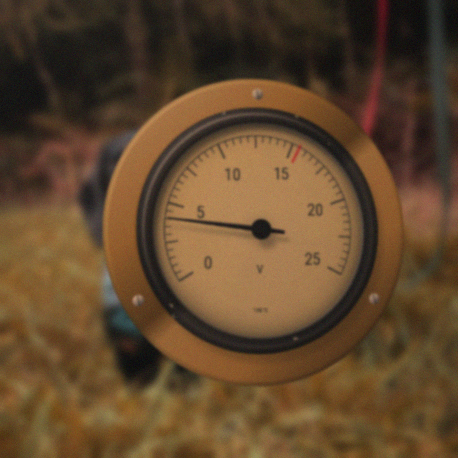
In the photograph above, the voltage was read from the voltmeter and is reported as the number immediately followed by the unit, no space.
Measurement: 4V
